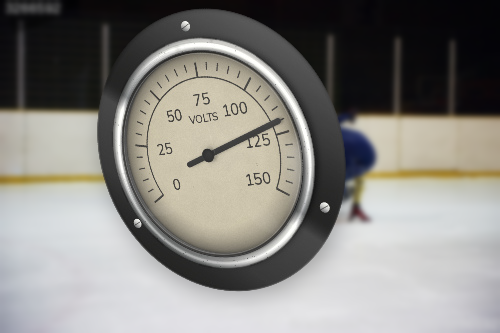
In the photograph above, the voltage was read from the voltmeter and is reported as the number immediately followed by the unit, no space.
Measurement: 120V
